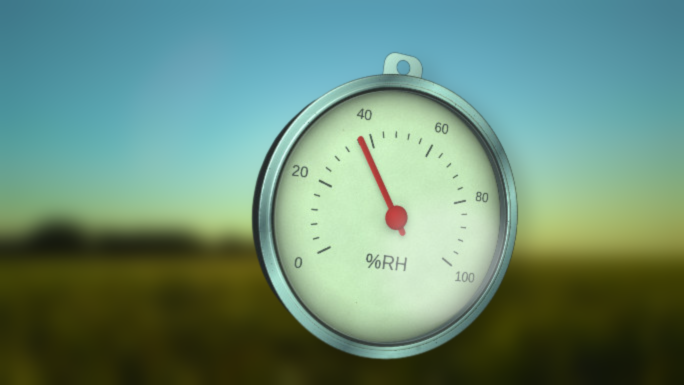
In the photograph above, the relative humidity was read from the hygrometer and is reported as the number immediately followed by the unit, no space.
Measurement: 36%
